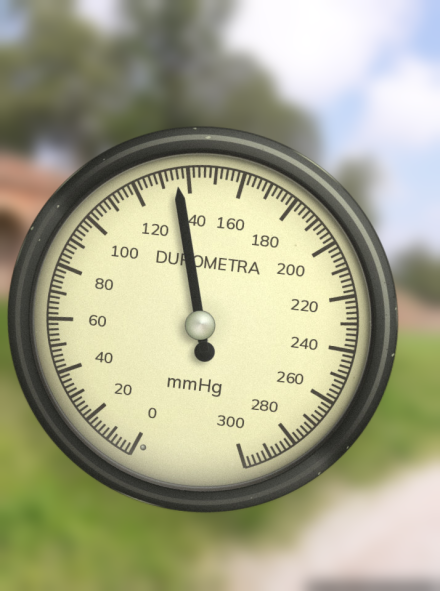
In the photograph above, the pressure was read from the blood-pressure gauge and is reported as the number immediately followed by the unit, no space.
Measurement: 136mmHg
